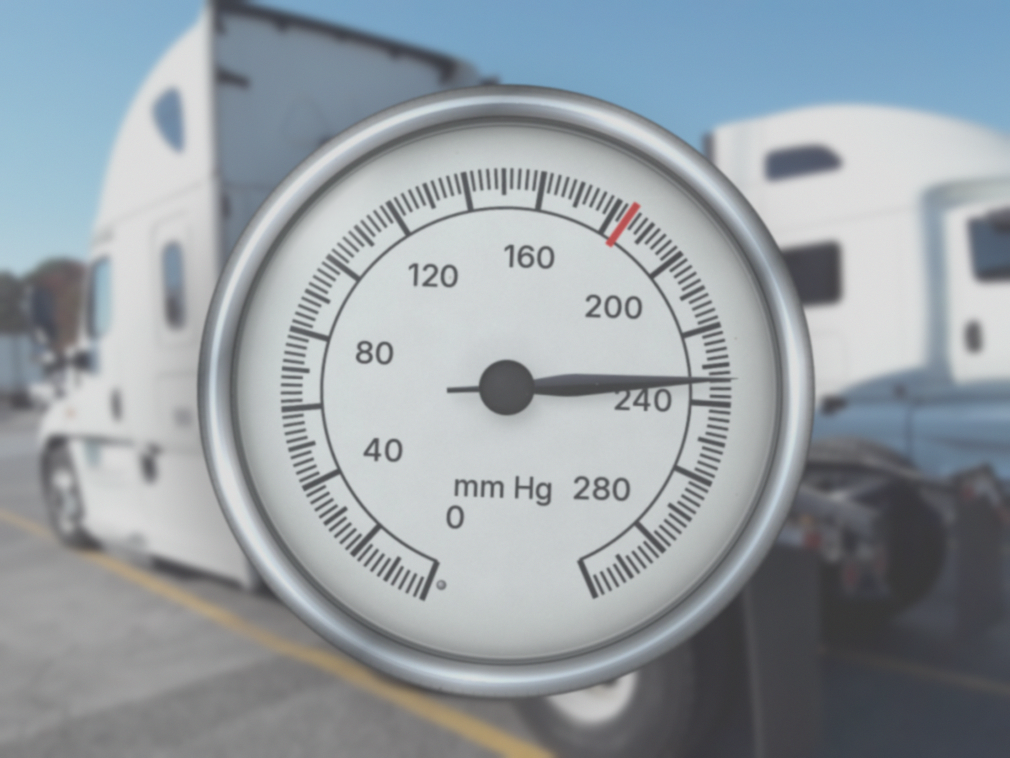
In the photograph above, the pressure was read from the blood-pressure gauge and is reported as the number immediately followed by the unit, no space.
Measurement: 234mmHg
